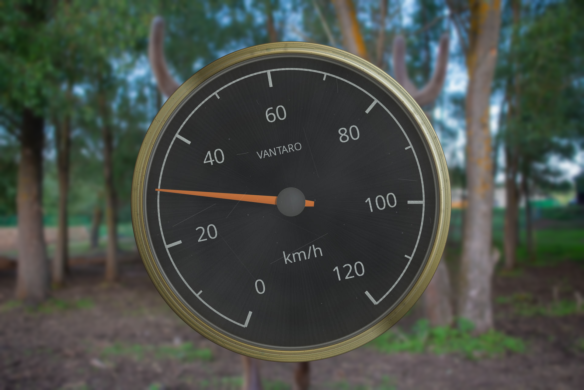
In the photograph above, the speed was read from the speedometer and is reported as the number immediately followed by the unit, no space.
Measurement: 30km/h
